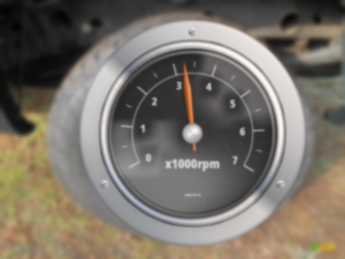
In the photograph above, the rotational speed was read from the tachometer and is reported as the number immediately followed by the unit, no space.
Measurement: 3250rpm
